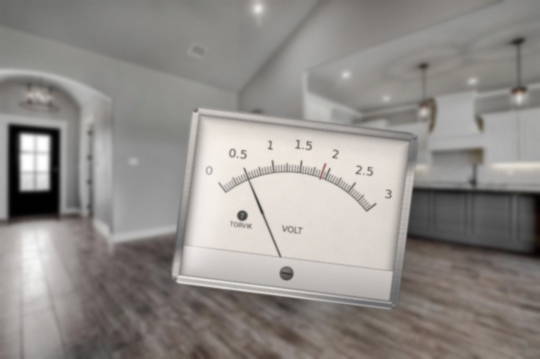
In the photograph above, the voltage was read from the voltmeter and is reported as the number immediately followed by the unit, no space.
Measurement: 0.5V
